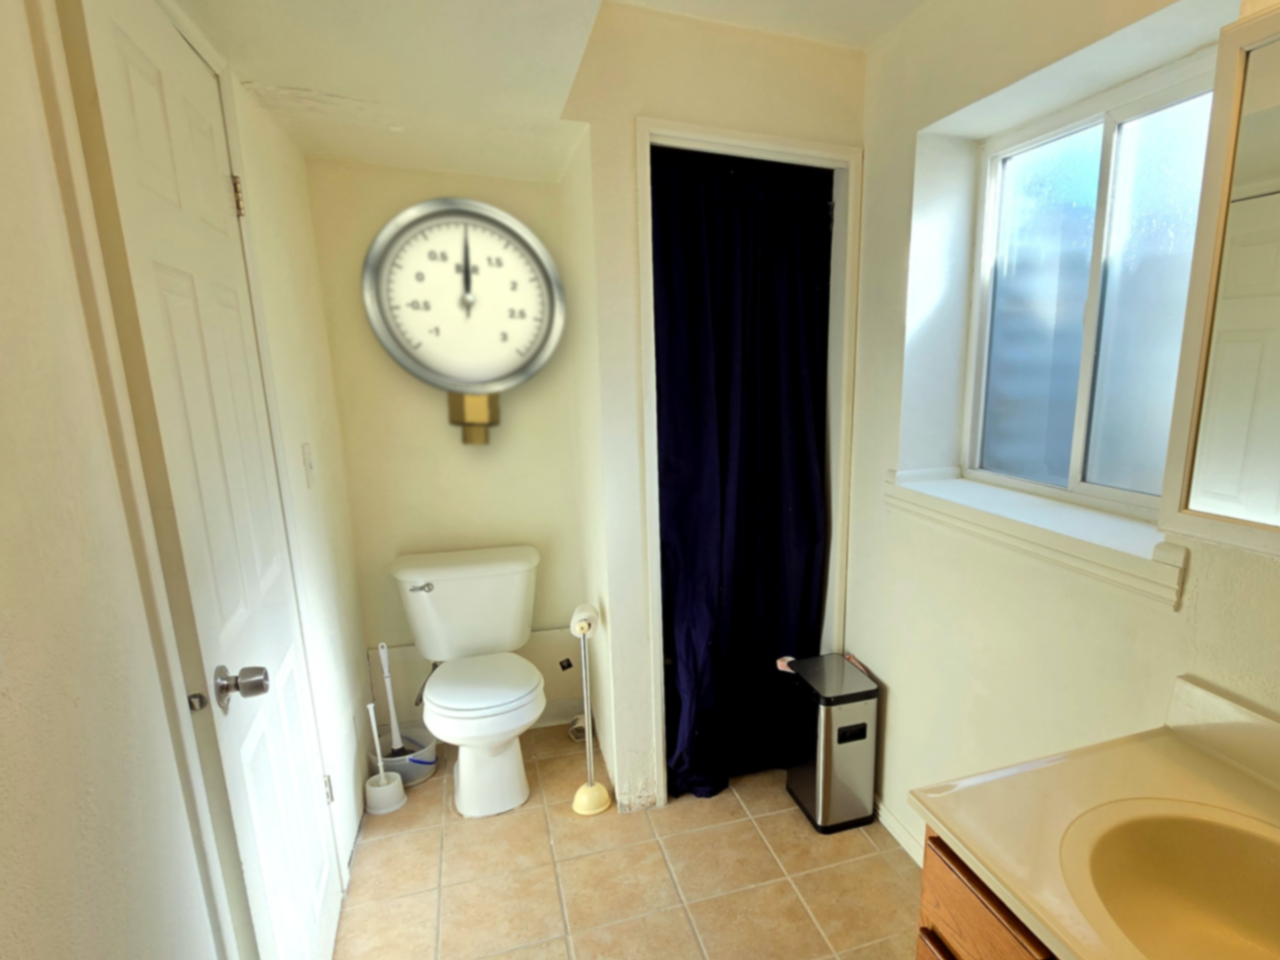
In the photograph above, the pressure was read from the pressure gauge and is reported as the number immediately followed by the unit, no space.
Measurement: 1bar
